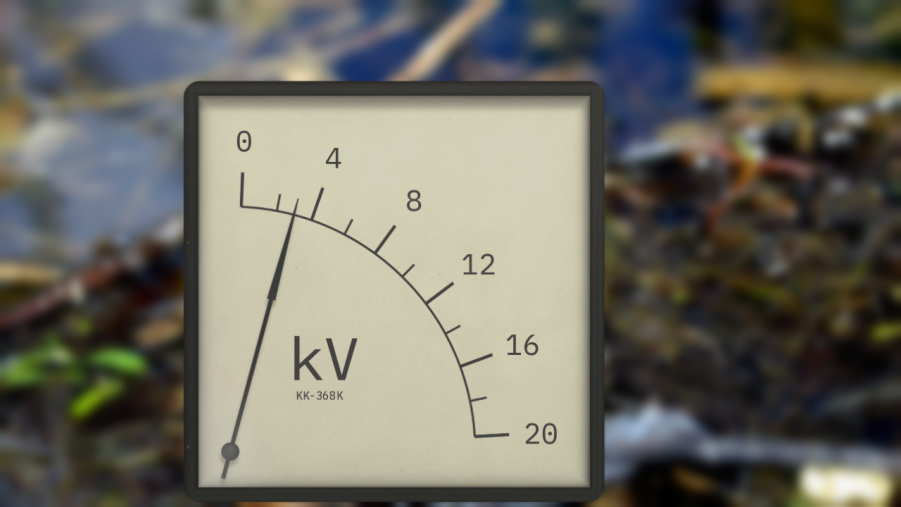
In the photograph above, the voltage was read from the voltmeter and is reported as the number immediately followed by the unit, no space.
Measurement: 3kV
